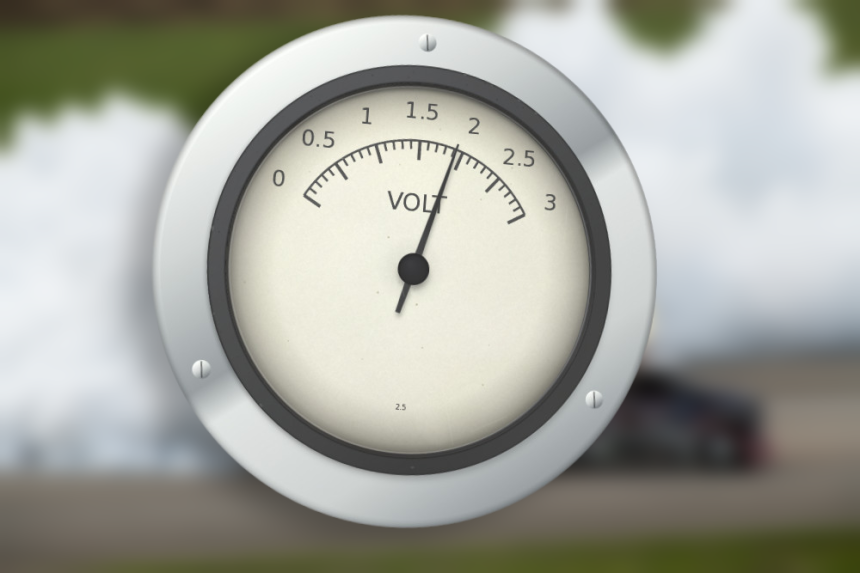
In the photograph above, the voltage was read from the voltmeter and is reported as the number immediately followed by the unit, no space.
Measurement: 1.9V
